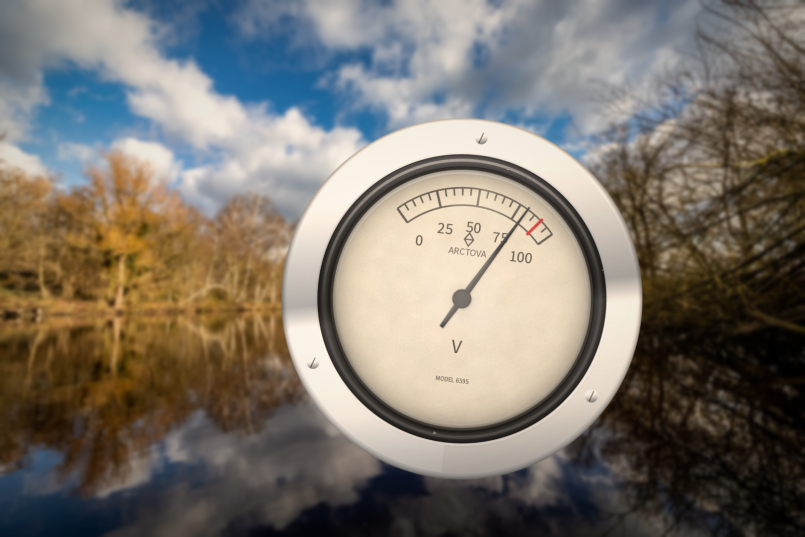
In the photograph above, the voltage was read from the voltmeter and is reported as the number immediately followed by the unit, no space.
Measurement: 80V
